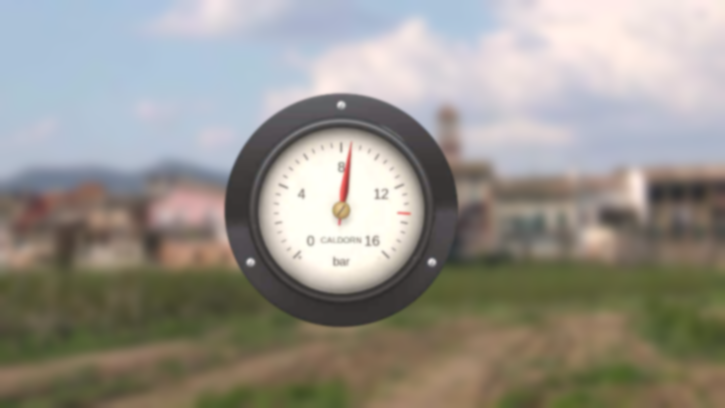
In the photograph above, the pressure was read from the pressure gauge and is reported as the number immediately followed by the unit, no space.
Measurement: 8.5bar
